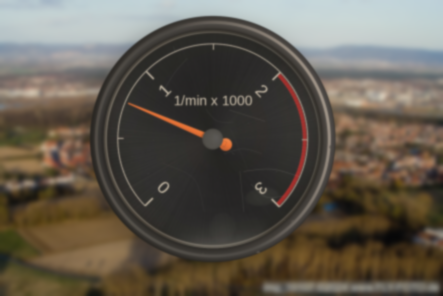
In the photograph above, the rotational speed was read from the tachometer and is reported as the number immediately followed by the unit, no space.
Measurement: 750rpm
